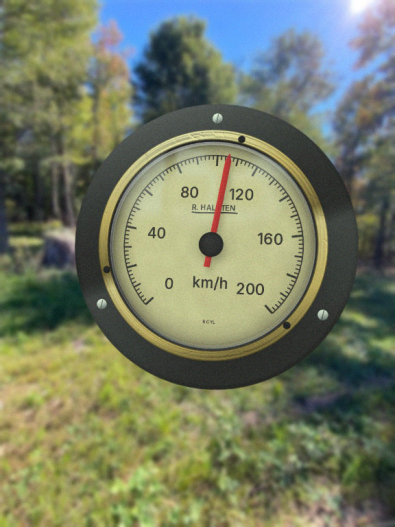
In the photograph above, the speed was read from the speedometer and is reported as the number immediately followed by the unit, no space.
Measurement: 106km/h
